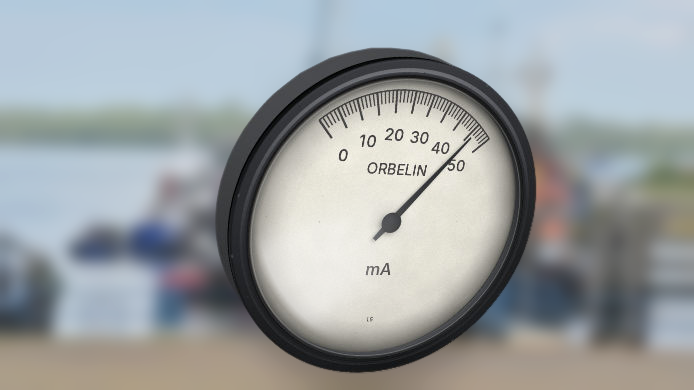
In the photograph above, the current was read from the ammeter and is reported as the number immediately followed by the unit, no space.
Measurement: 45mA
